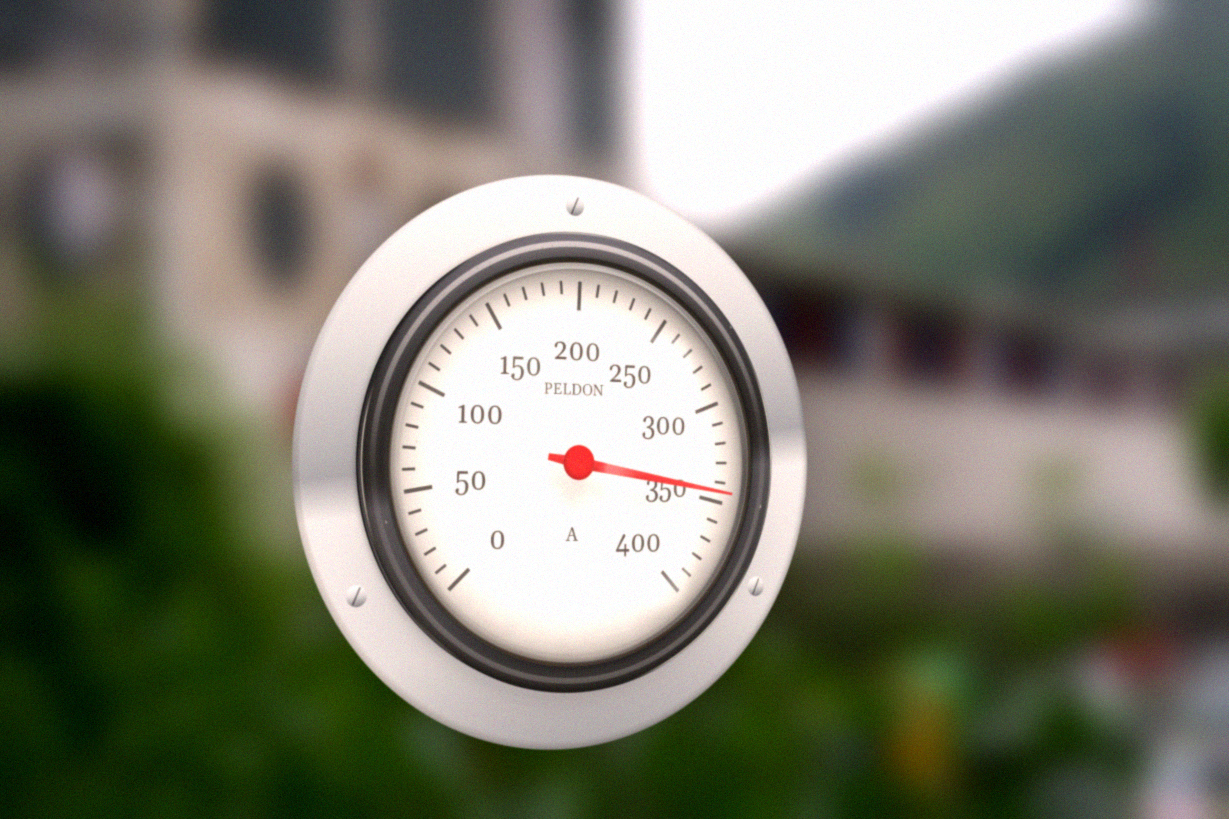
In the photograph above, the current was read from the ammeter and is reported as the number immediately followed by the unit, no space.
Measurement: 345A
